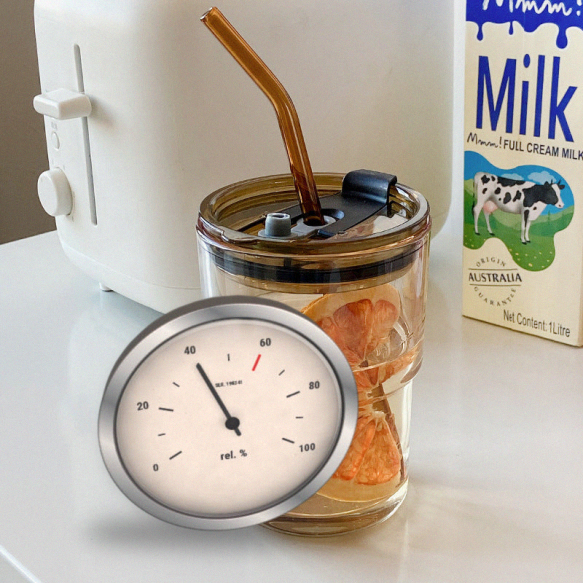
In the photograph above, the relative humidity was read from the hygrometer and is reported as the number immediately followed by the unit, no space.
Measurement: 40%
